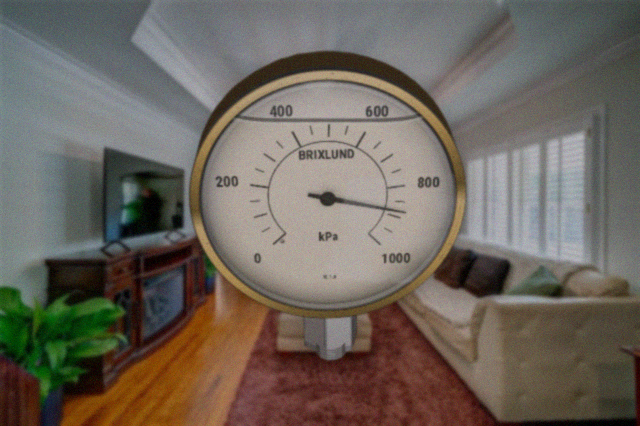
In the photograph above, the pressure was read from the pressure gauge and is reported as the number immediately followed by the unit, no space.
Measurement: 875kPa
